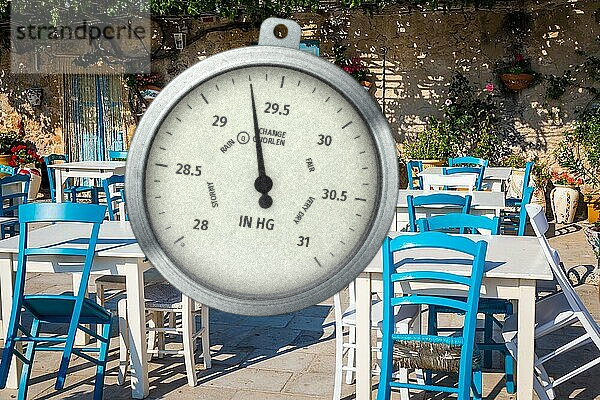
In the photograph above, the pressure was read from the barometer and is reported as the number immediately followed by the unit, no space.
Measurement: 29.3inHg
